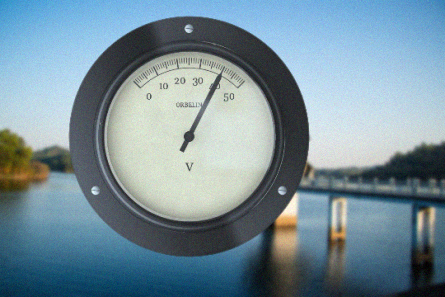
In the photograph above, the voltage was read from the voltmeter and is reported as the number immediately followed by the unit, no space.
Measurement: 40V
